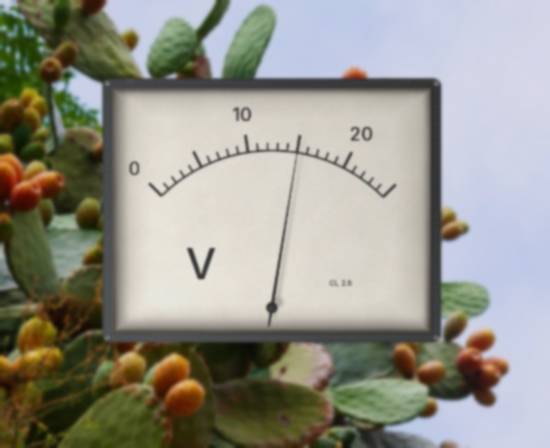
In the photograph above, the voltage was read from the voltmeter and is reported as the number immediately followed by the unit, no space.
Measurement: 15V
